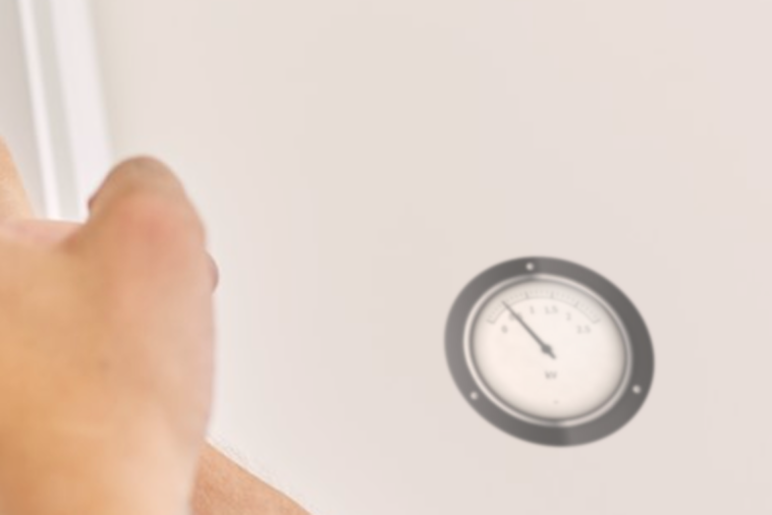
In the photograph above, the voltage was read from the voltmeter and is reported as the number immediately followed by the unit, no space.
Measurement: 0.5kV
